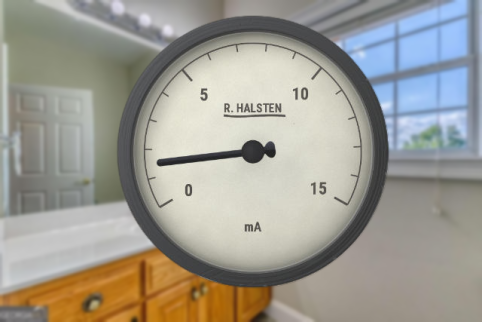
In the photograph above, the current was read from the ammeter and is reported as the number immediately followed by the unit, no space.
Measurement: 1.5mA
